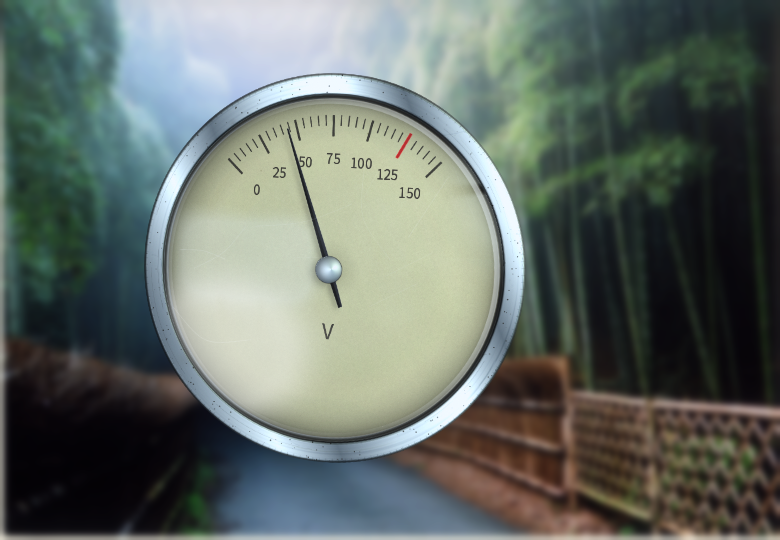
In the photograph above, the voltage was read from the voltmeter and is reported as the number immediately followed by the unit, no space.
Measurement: 45V
